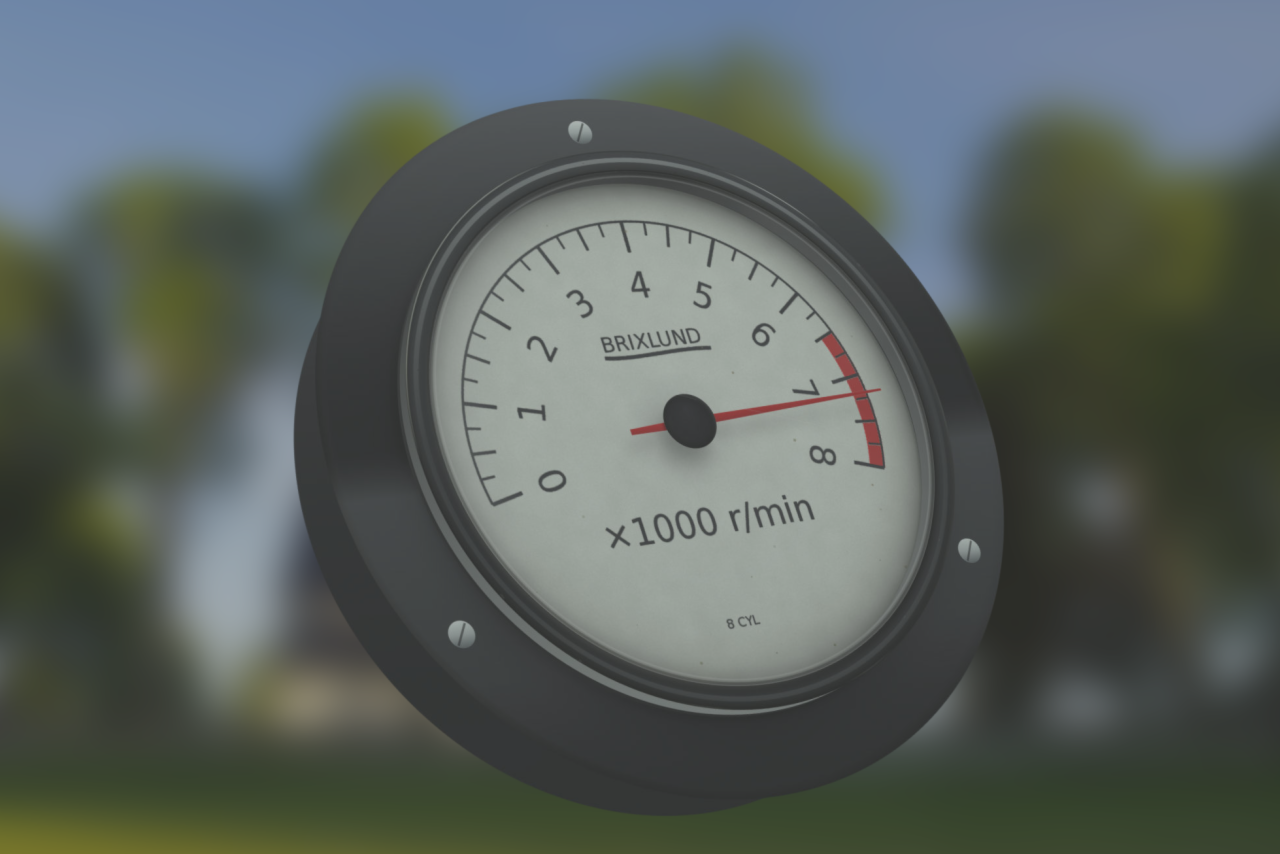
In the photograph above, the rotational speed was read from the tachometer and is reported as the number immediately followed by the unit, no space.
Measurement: 7250rpm
